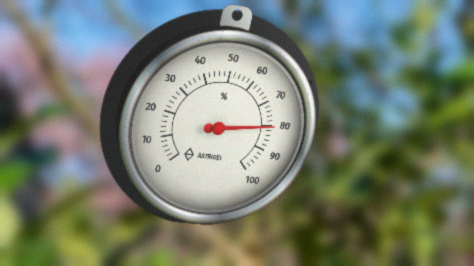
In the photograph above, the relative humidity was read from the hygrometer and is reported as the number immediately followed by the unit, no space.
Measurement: 80%
